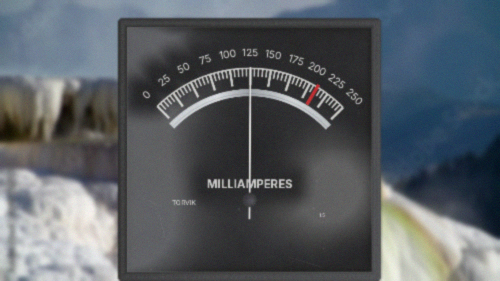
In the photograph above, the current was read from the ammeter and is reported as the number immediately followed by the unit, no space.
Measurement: 125mA
